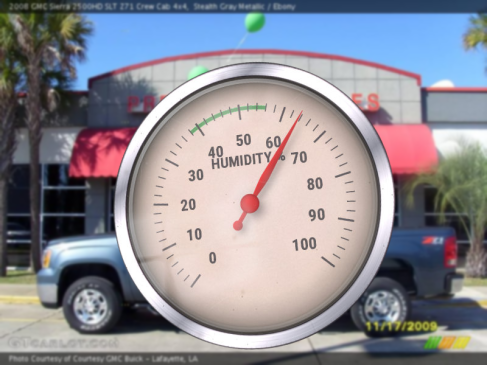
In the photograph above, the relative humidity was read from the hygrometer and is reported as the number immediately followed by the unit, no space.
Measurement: 64%
